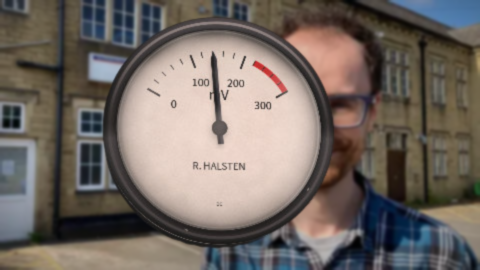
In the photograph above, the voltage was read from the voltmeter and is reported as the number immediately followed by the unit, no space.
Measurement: 140mV
